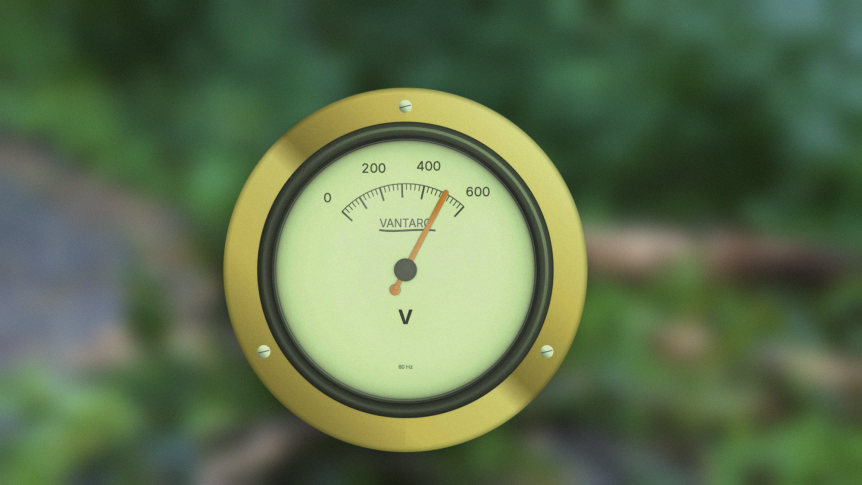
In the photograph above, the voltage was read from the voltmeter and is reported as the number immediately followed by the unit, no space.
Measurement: 500V
